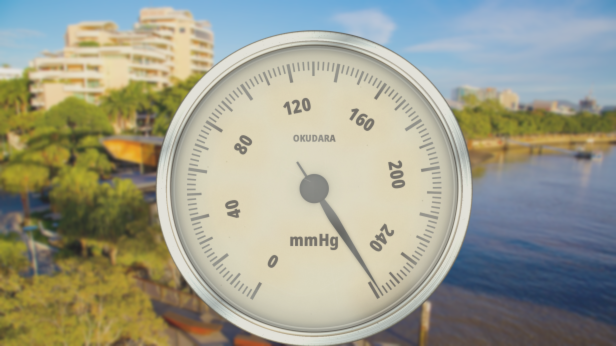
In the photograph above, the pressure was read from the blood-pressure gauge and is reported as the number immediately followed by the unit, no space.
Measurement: 258mmHg
